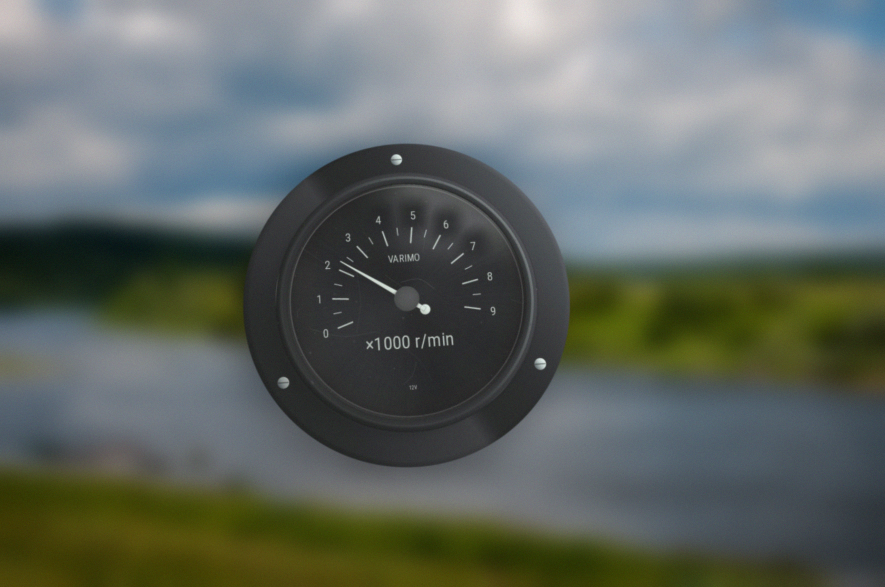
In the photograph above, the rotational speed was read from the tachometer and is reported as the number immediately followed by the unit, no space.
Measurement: 2250rpm
